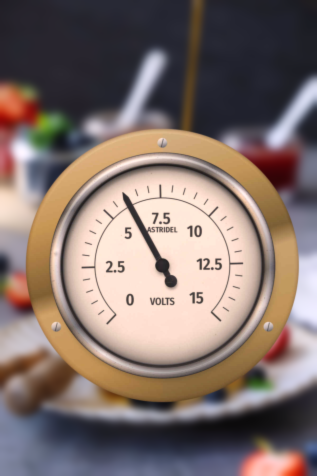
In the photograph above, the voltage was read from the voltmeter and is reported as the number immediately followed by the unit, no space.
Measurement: 6V
